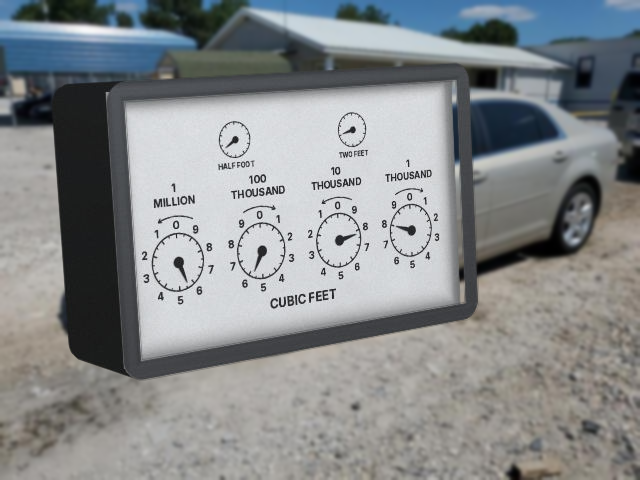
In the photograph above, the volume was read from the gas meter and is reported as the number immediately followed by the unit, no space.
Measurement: 557800ft³
